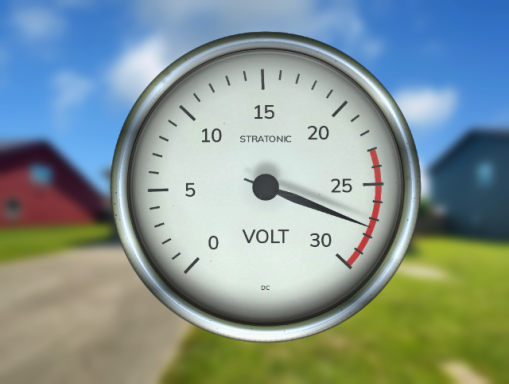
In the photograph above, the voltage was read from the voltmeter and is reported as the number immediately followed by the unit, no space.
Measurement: 27.5V
